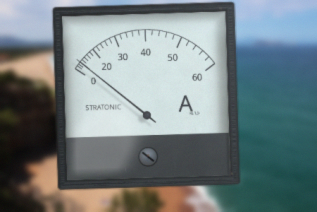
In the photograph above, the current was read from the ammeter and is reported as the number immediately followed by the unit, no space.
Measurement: 10A
